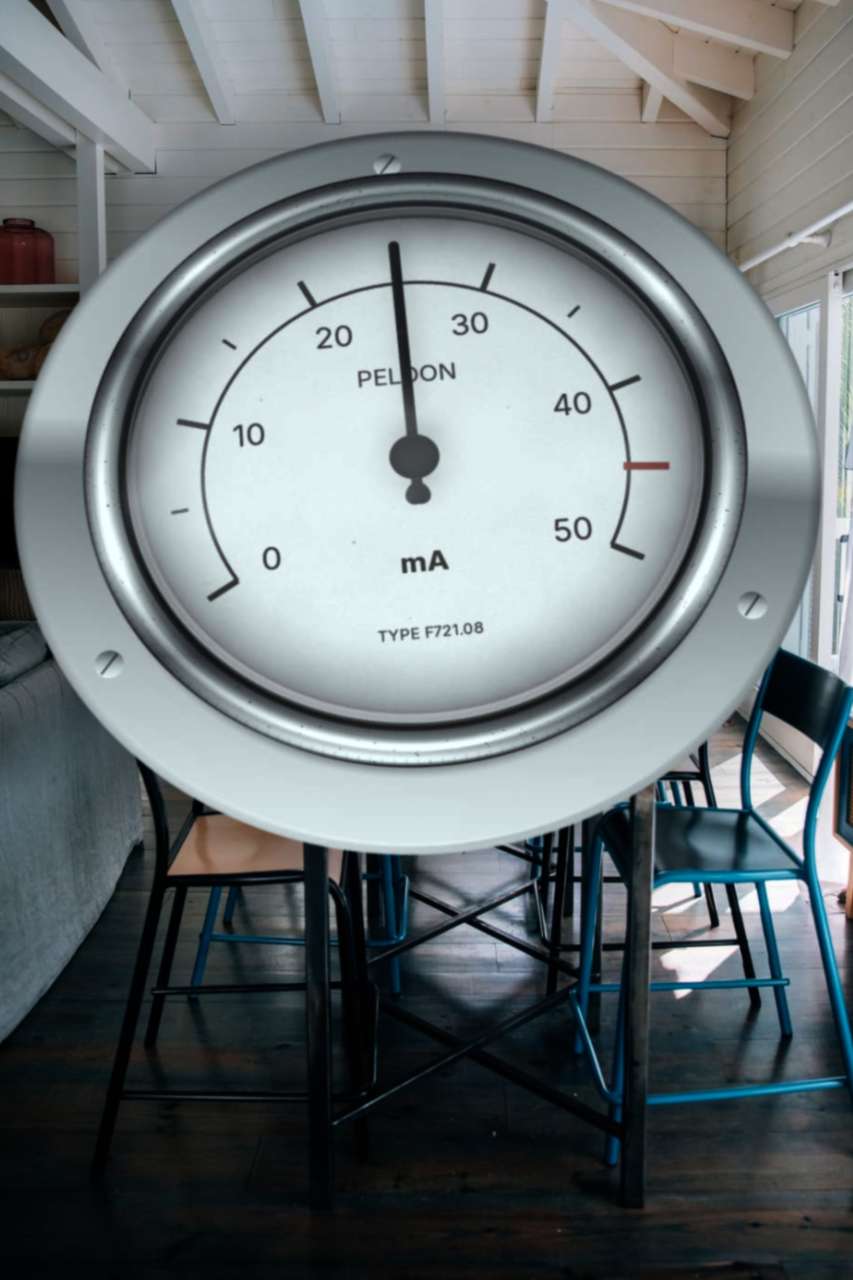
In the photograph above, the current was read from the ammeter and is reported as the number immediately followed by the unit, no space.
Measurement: 25mA
